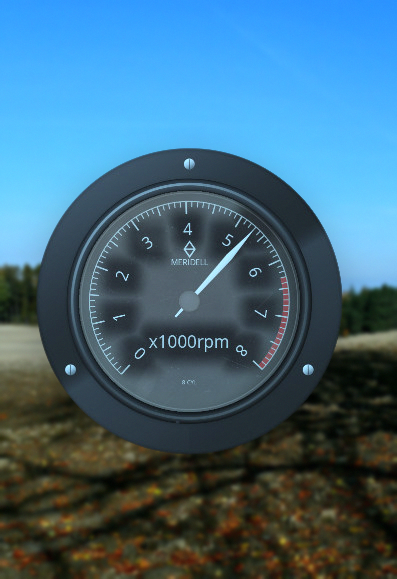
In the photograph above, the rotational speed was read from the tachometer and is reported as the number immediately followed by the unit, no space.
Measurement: 5300rpm
